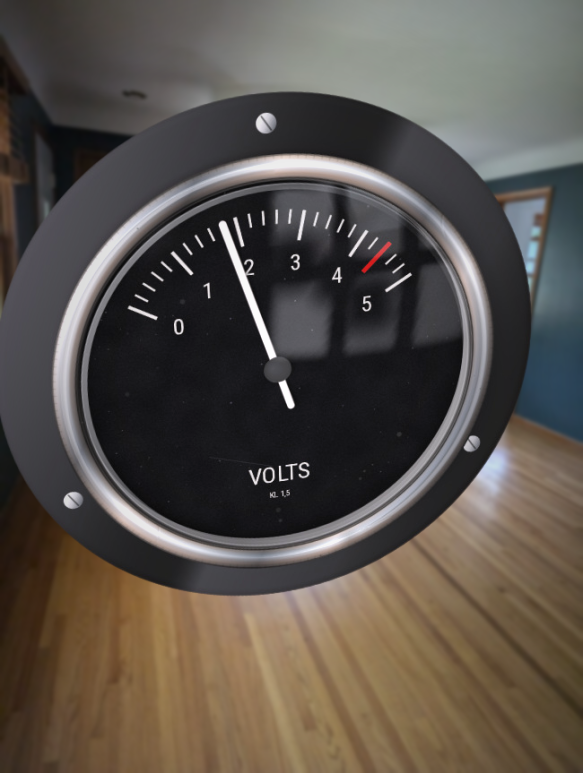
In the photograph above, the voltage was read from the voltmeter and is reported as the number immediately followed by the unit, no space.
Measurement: 1.8V
